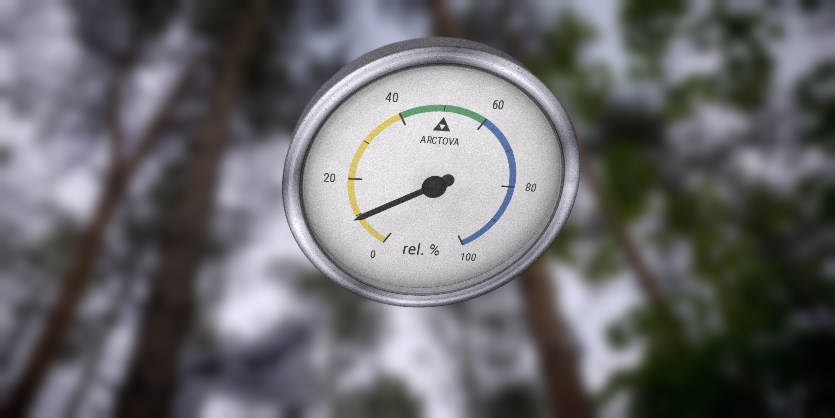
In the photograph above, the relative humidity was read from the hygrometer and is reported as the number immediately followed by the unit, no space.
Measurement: 10%
